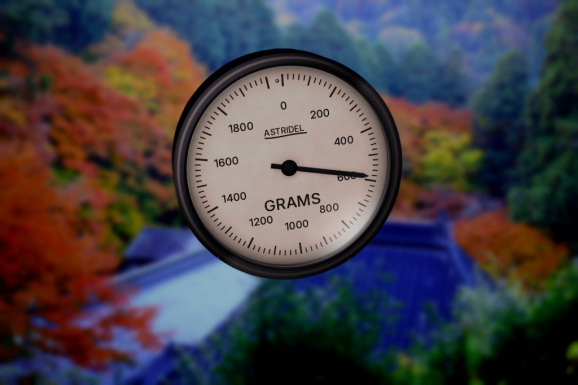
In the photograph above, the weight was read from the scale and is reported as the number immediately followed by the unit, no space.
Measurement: 580g
